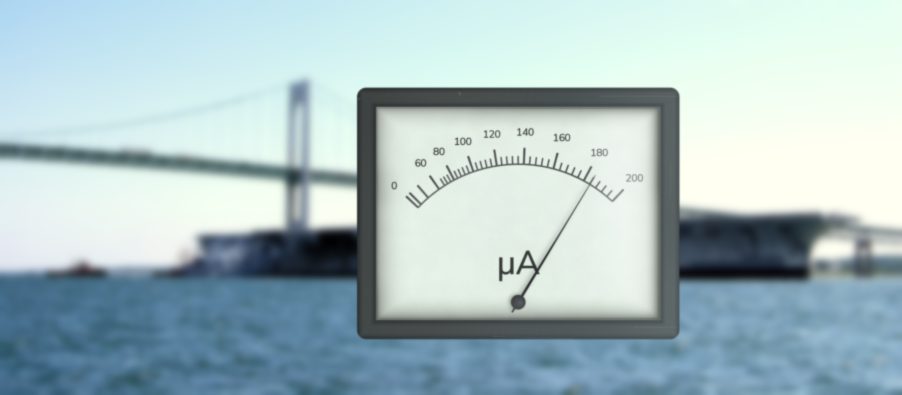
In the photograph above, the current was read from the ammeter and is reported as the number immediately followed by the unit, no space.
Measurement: 184µA
